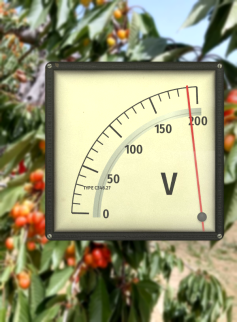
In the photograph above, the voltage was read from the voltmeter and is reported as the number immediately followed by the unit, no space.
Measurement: 190V
